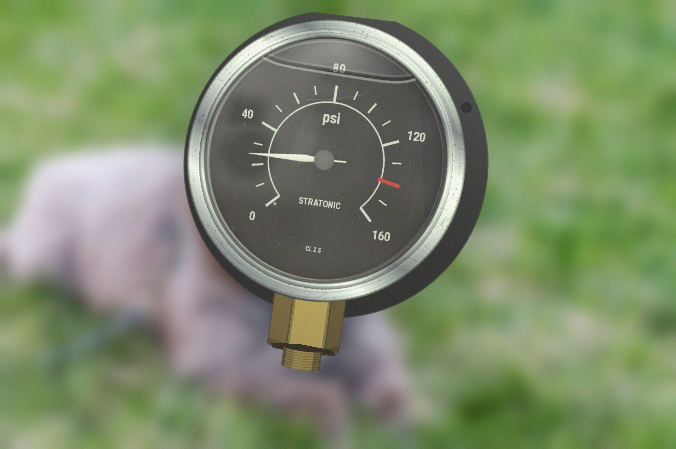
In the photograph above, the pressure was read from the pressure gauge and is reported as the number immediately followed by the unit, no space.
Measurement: 25psi
